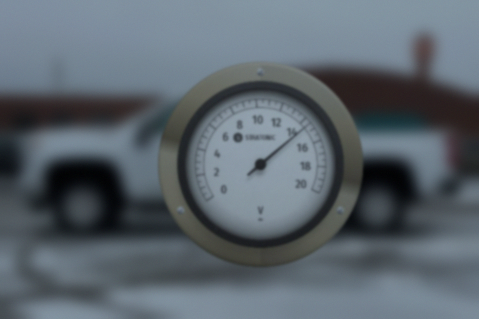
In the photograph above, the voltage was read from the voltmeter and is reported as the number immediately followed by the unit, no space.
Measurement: 14.5V
